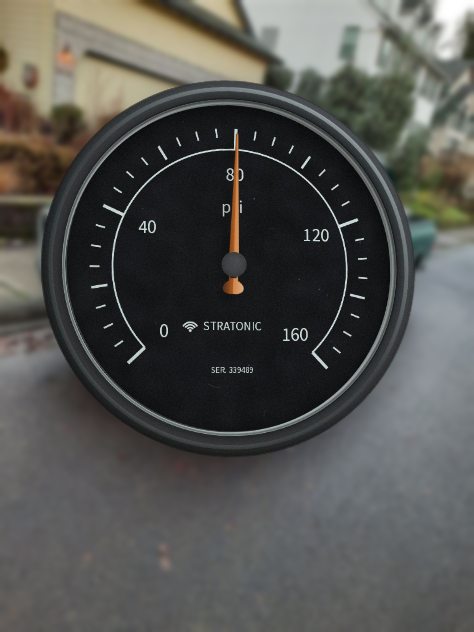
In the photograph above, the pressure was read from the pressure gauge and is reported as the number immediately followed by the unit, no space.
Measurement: 80psi
